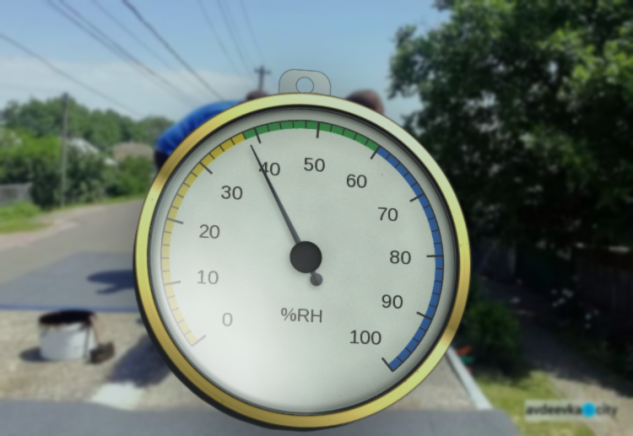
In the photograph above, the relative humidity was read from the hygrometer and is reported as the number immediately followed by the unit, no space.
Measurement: 38%
